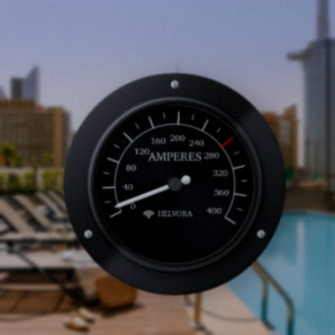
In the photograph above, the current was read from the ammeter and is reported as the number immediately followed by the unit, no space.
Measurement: 10A
